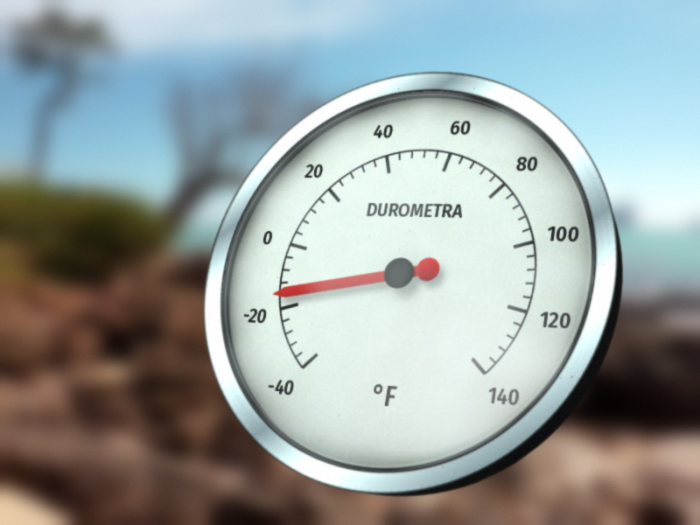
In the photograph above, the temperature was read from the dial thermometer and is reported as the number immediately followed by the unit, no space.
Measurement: -16°F
